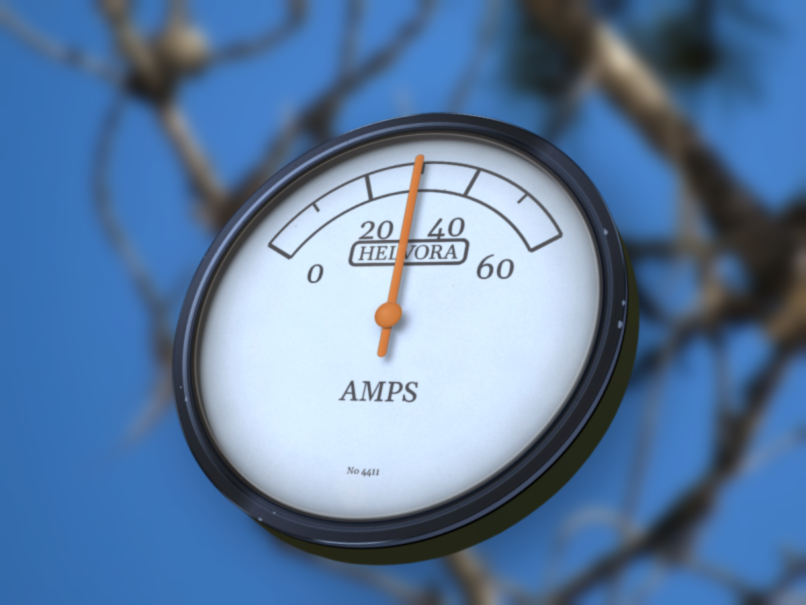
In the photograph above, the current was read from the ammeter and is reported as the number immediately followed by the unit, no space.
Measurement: 30A
